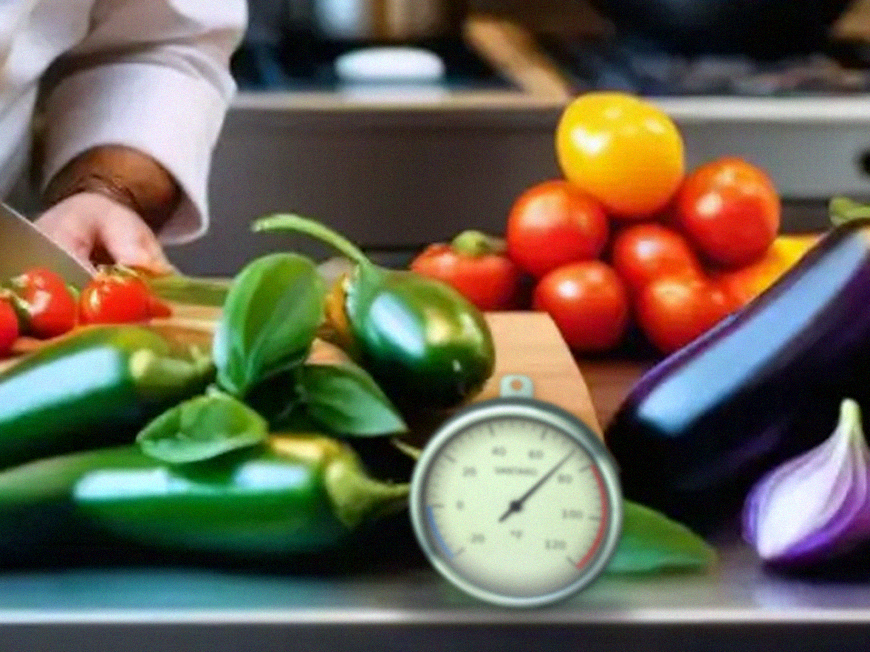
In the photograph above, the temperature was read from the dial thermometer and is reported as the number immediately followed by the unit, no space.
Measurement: 72°F
